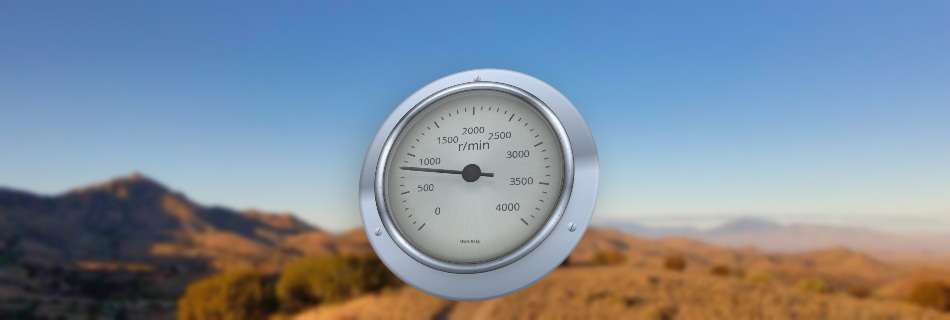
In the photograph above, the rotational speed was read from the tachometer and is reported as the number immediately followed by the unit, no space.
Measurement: 800rpm
